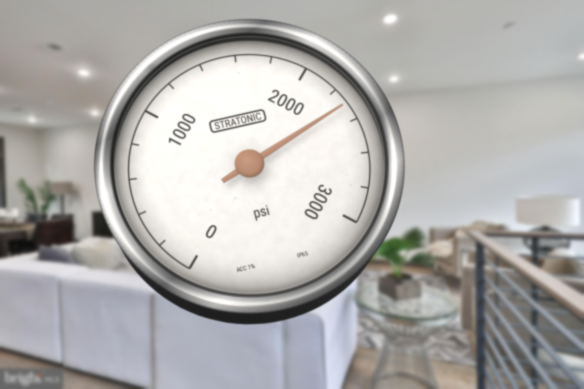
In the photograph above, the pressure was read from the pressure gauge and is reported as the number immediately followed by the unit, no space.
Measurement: 2300psi
